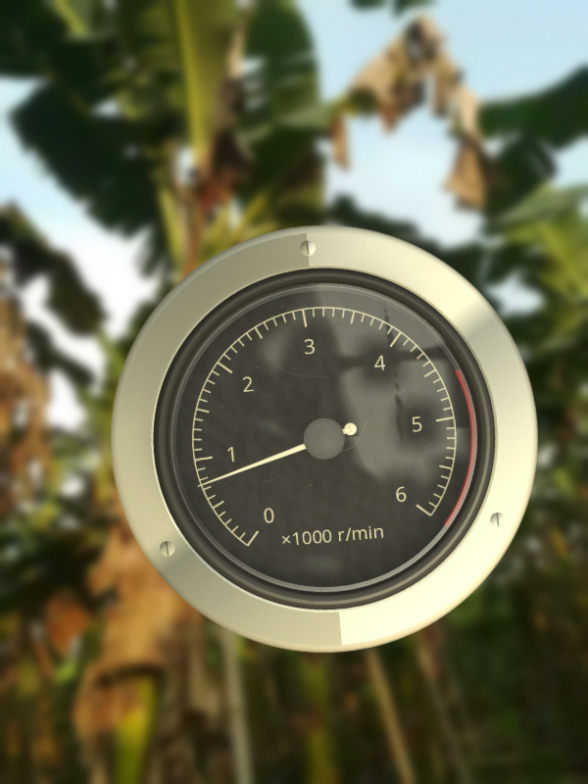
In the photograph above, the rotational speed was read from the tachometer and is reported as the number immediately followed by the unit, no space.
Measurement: 750rpm
